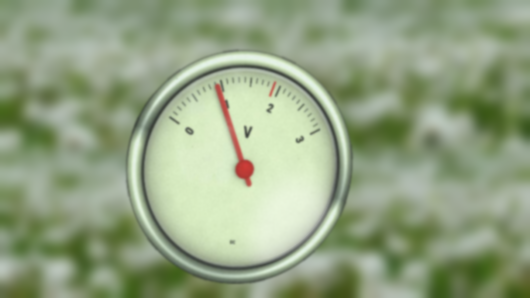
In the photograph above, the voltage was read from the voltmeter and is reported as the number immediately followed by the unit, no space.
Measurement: 0.9V
